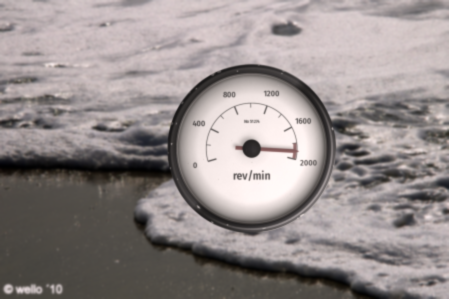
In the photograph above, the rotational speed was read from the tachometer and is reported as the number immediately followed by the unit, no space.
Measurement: 1900rpm
